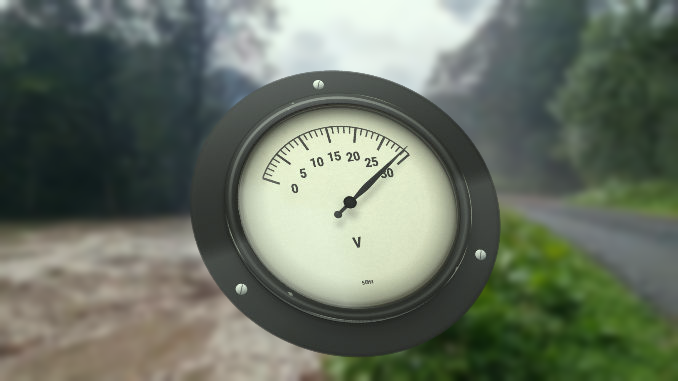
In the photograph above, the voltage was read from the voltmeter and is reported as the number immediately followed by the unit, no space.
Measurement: 29V
